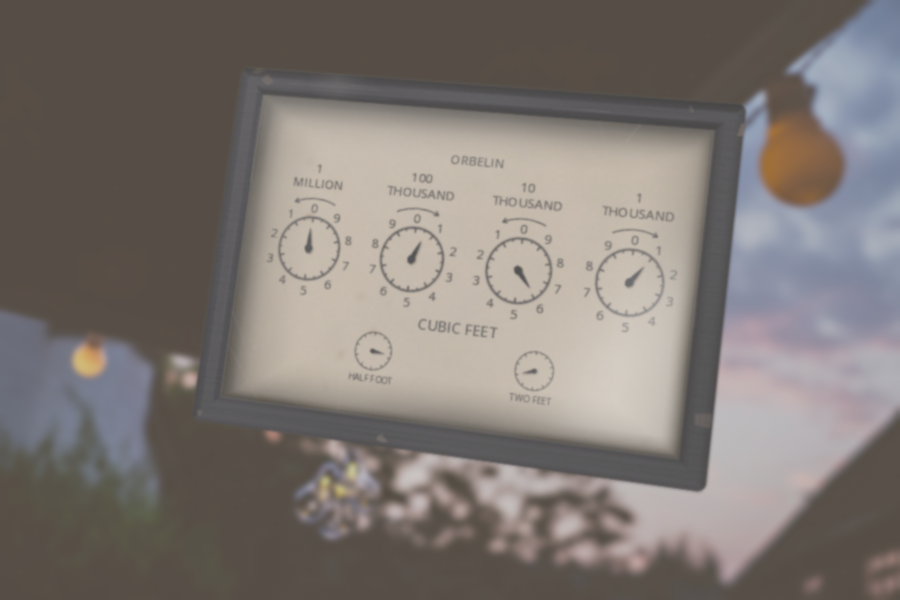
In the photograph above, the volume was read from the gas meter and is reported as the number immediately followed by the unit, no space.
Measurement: 6100ft³
